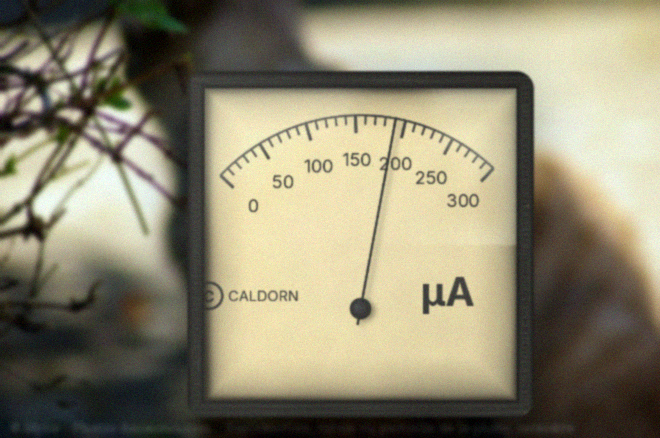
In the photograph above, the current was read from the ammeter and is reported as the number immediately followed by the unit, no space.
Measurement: 190µA
